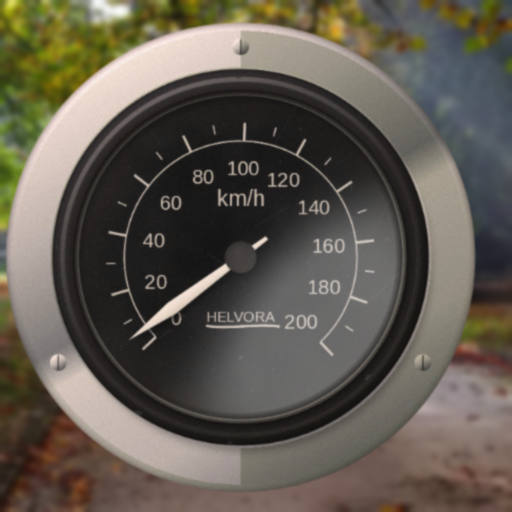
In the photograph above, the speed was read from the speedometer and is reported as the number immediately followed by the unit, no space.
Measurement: 5km/h
